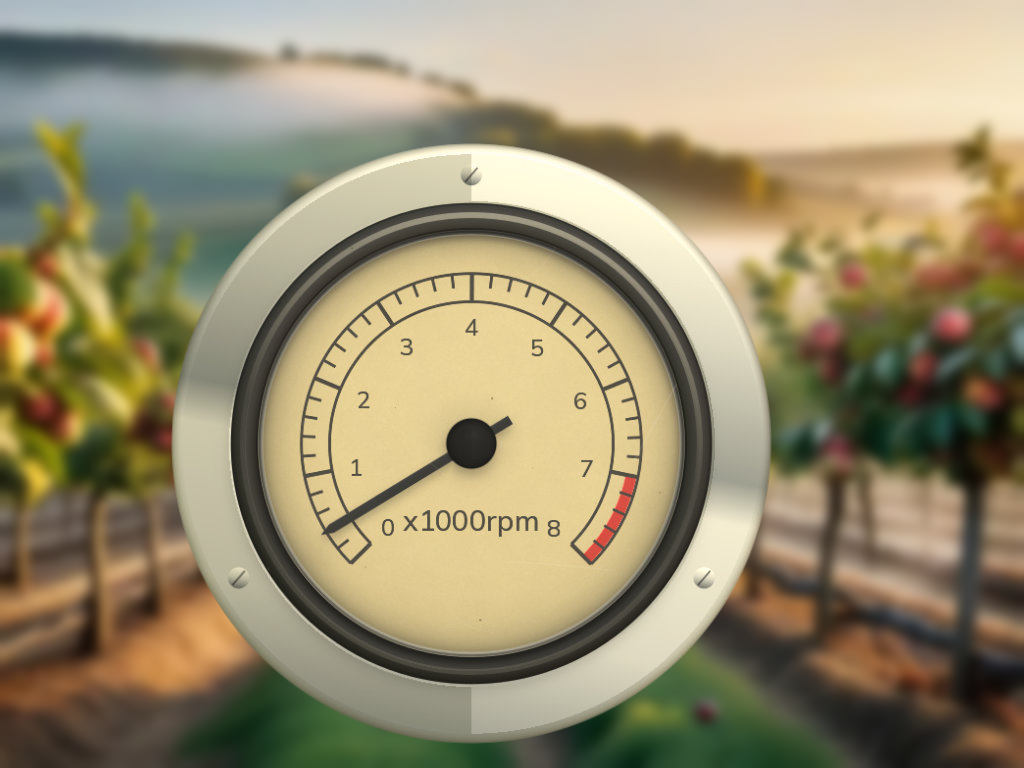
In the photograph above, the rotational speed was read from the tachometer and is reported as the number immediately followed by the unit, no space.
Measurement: 400rpm
